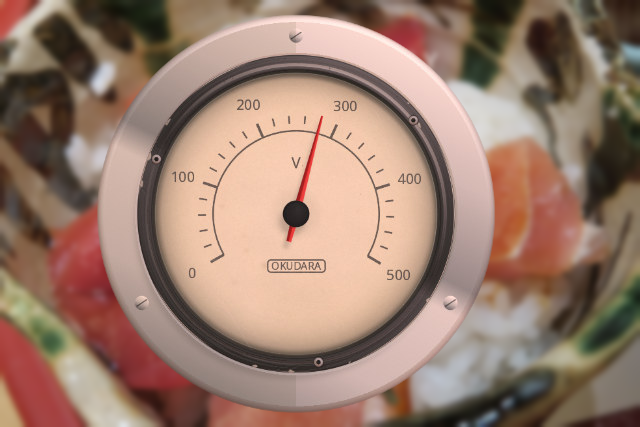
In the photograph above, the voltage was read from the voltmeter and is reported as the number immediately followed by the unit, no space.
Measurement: 280V
